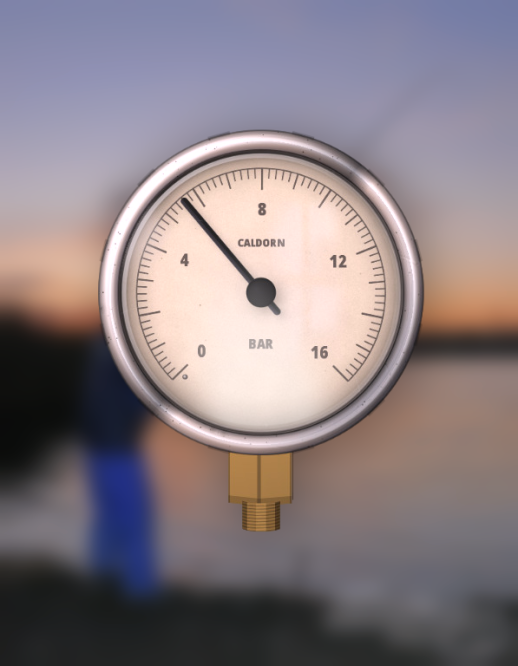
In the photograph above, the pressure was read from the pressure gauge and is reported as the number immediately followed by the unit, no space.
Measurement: 5.6bar
